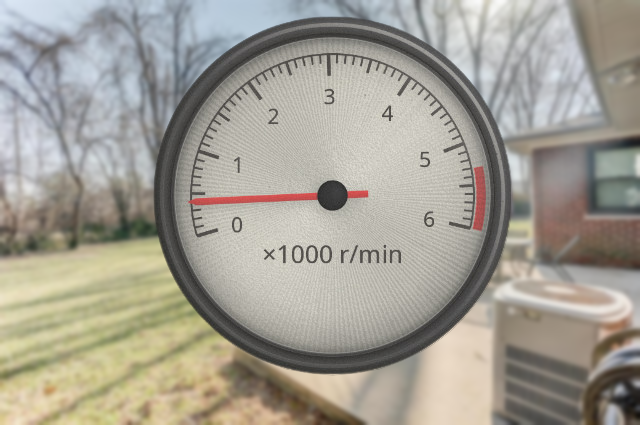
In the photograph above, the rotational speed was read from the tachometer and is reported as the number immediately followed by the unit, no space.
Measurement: 400rpm
